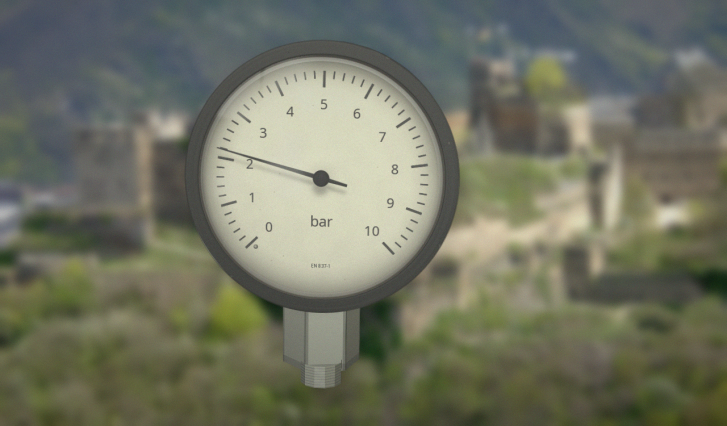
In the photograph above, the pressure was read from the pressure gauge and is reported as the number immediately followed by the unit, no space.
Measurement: 2.2bar
